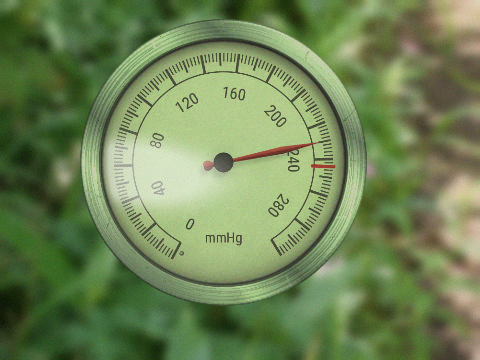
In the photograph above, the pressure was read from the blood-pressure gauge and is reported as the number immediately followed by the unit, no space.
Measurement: 230mmHg
